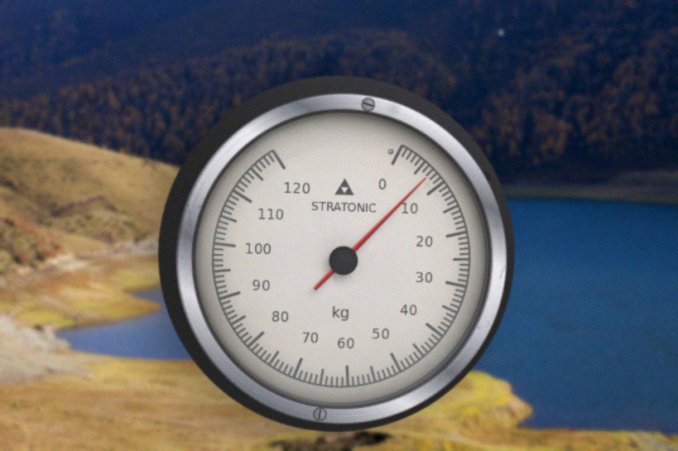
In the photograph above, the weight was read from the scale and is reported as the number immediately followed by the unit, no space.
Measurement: 7kg
